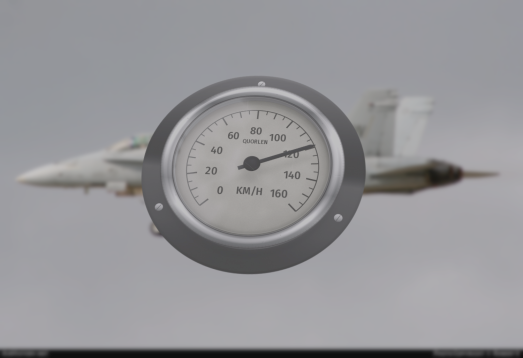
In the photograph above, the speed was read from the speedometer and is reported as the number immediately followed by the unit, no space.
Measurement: 120km/h
